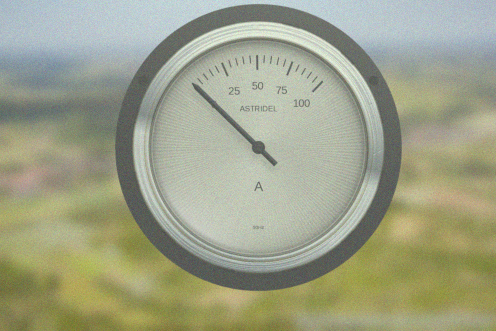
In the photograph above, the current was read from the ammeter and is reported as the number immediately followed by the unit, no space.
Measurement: 0A
